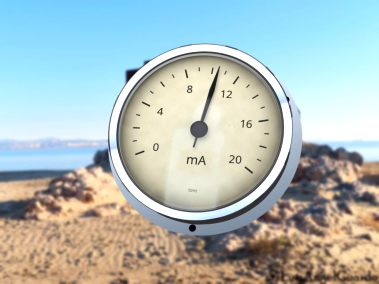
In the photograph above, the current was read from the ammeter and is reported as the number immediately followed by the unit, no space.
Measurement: 10.5mA
